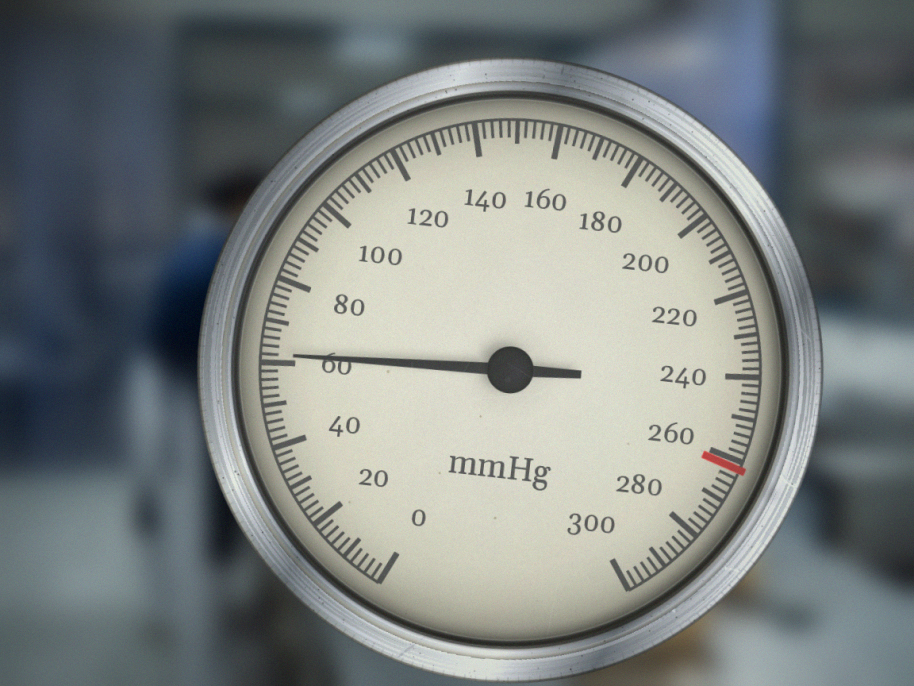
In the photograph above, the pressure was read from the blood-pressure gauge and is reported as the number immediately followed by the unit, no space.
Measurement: 62mmHg
